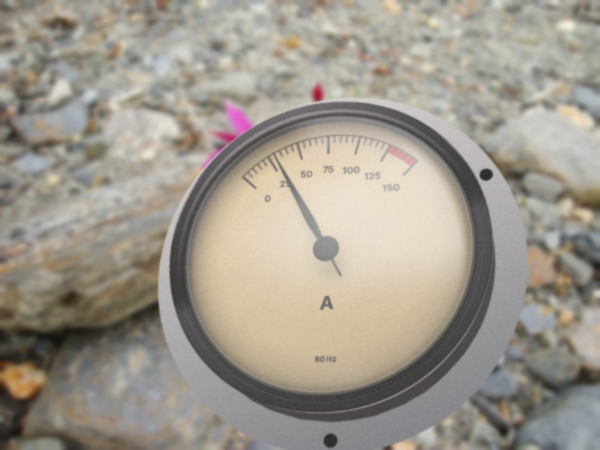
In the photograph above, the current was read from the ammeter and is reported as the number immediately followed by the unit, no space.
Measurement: 30A
